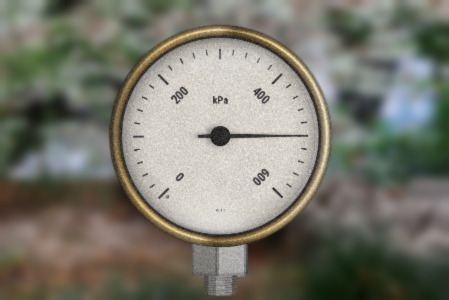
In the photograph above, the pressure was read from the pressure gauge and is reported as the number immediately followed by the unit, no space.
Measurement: 500kPa
